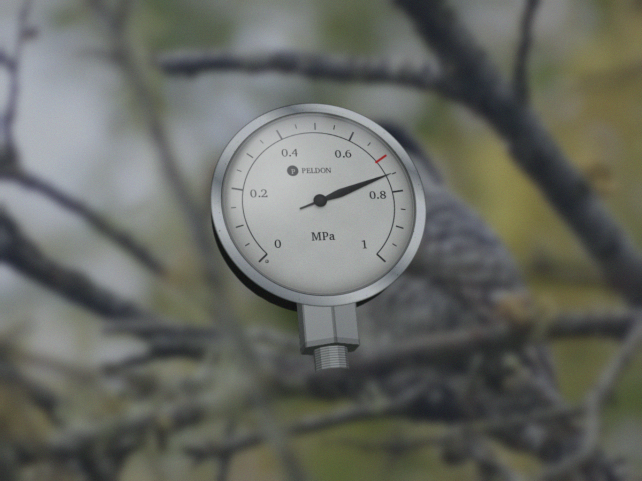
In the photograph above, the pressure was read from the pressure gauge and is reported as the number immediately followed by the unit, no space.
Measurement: 0.75MPa
